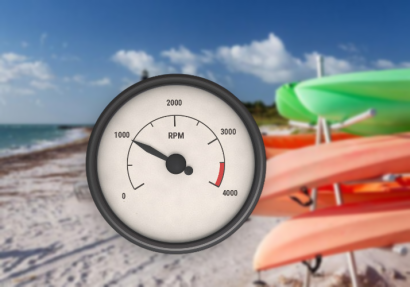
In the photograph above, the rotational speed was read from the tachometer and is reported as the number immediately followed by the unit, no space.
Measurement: 1000rpm
